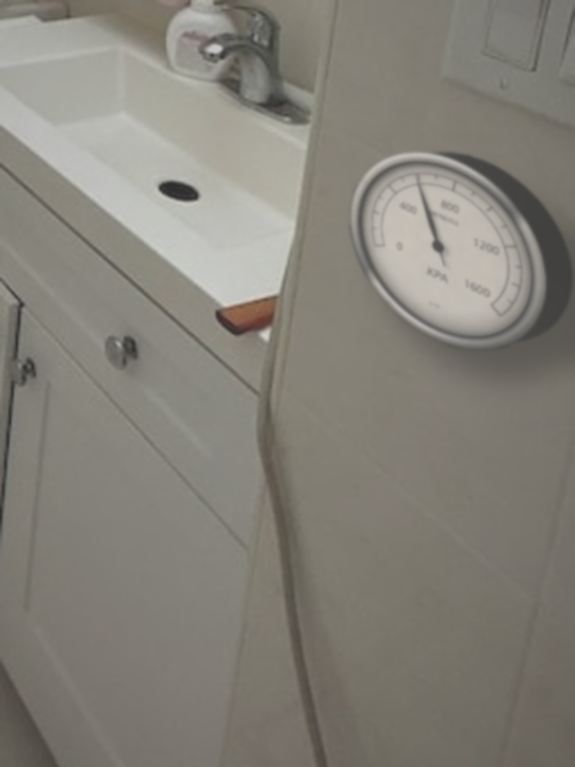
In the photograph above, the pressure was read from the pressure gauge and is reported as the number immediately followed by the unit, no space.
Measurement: 600kPa
